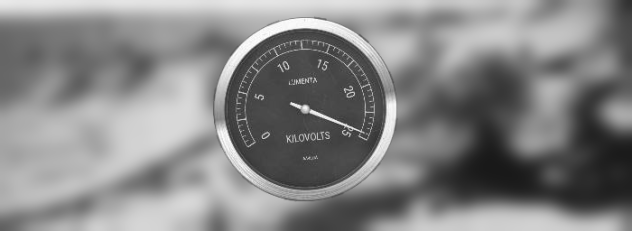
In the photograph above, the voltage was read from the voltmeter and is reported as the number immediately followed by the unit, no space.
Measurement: 24.5kV
